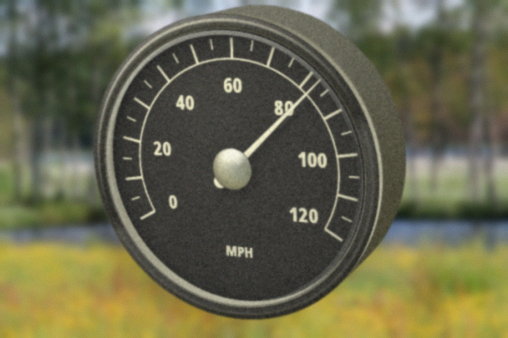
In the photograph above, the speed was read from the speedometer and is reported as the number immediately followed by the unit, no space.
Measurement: 82.5mph
